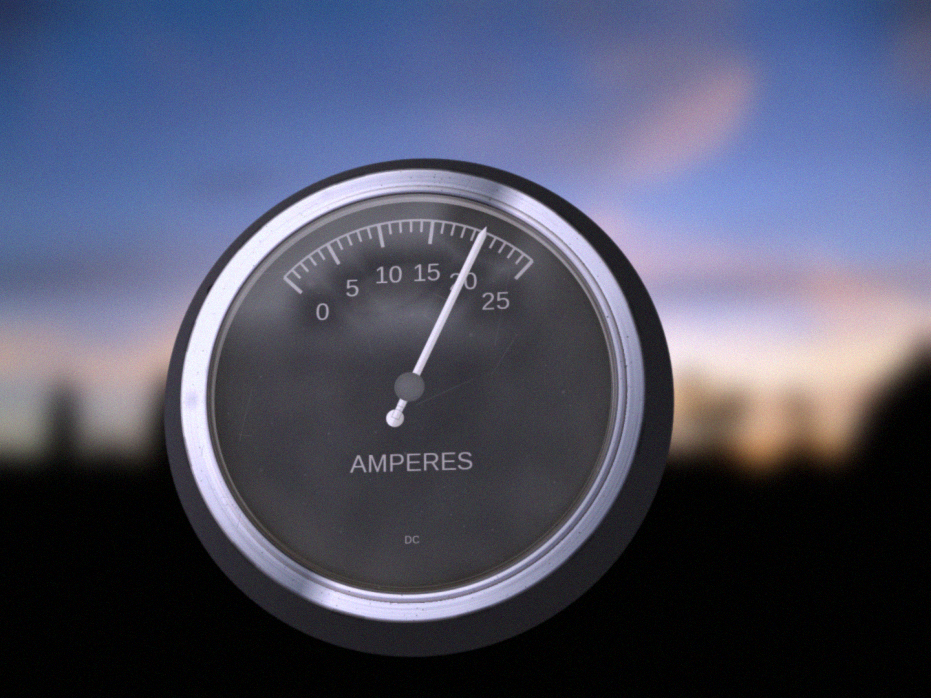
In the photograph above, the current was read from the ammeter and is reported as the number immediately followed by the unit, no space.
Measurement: 20A
